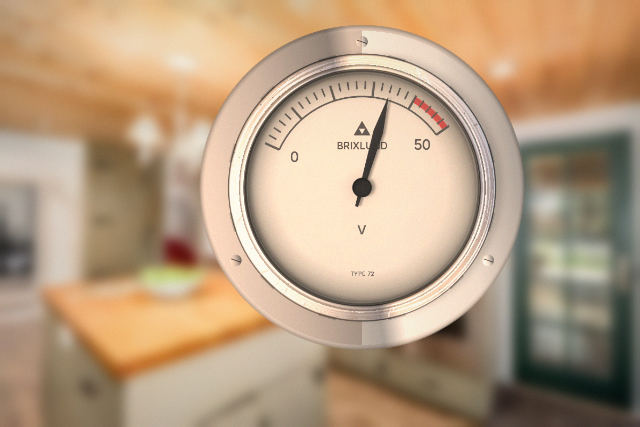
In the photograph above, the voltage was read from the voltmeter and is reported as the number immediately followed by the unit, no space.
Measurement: 34V
